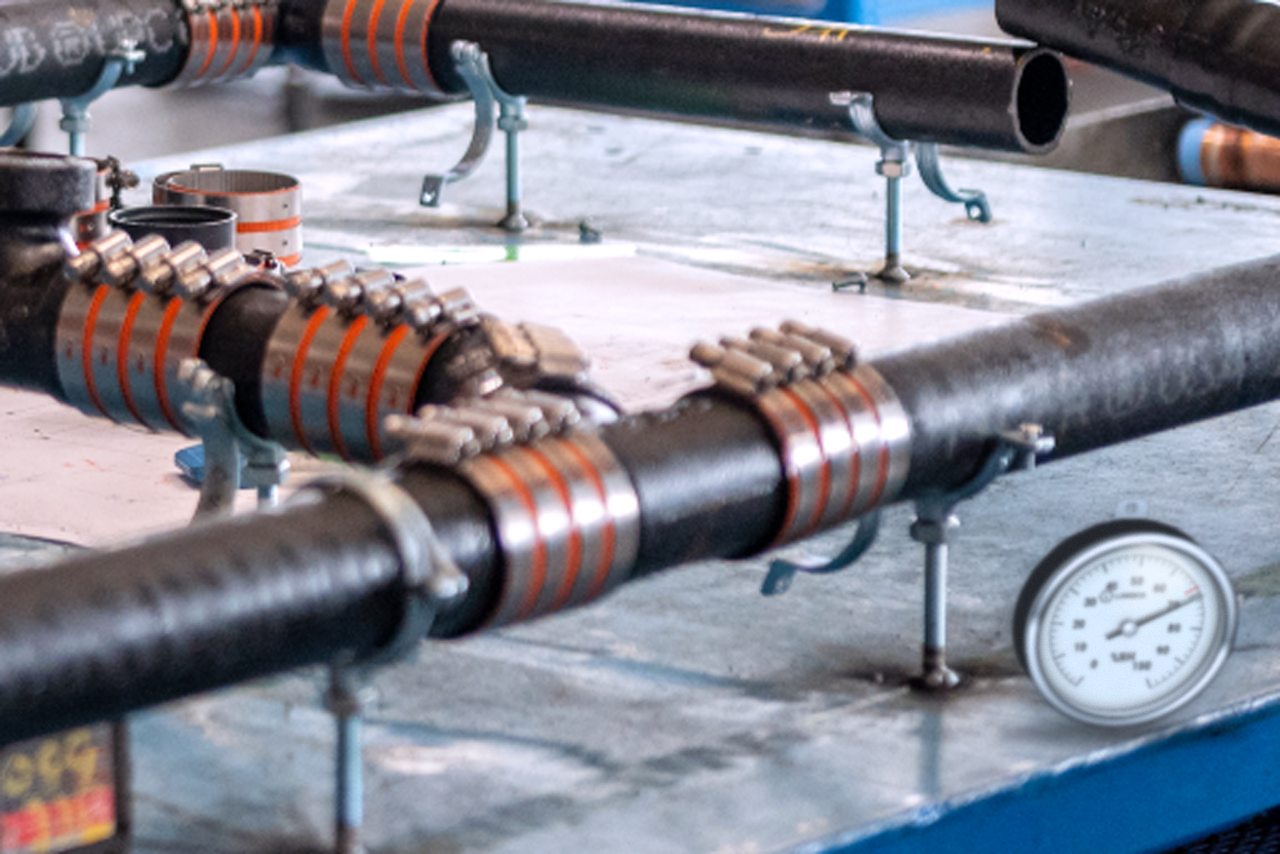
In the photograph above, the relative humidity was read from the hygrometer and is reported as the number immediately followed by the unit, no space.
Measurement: 70%
